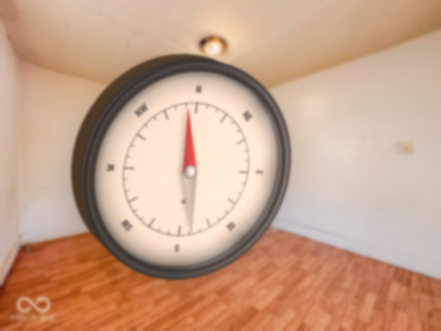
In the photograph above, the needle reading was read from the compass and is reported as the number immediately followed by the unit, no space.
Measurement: 350°
